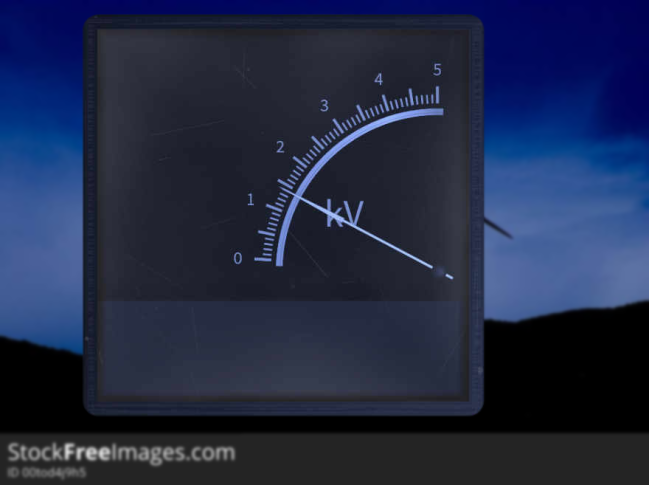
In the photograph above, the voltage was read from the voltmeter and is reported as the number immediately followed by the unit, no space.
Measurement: 1.4kV
